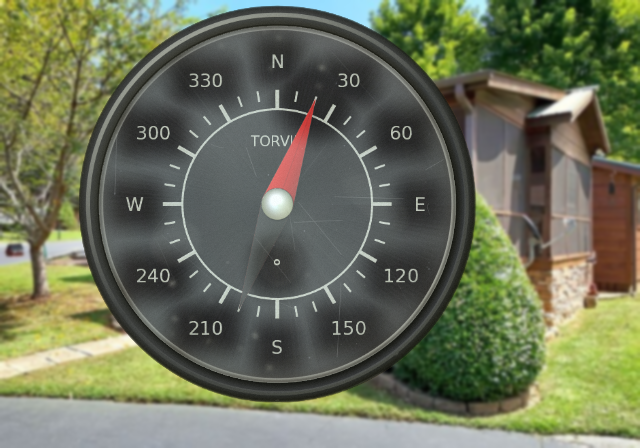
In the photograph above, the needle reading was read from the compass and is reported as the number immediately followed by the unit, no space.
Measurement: 20°
